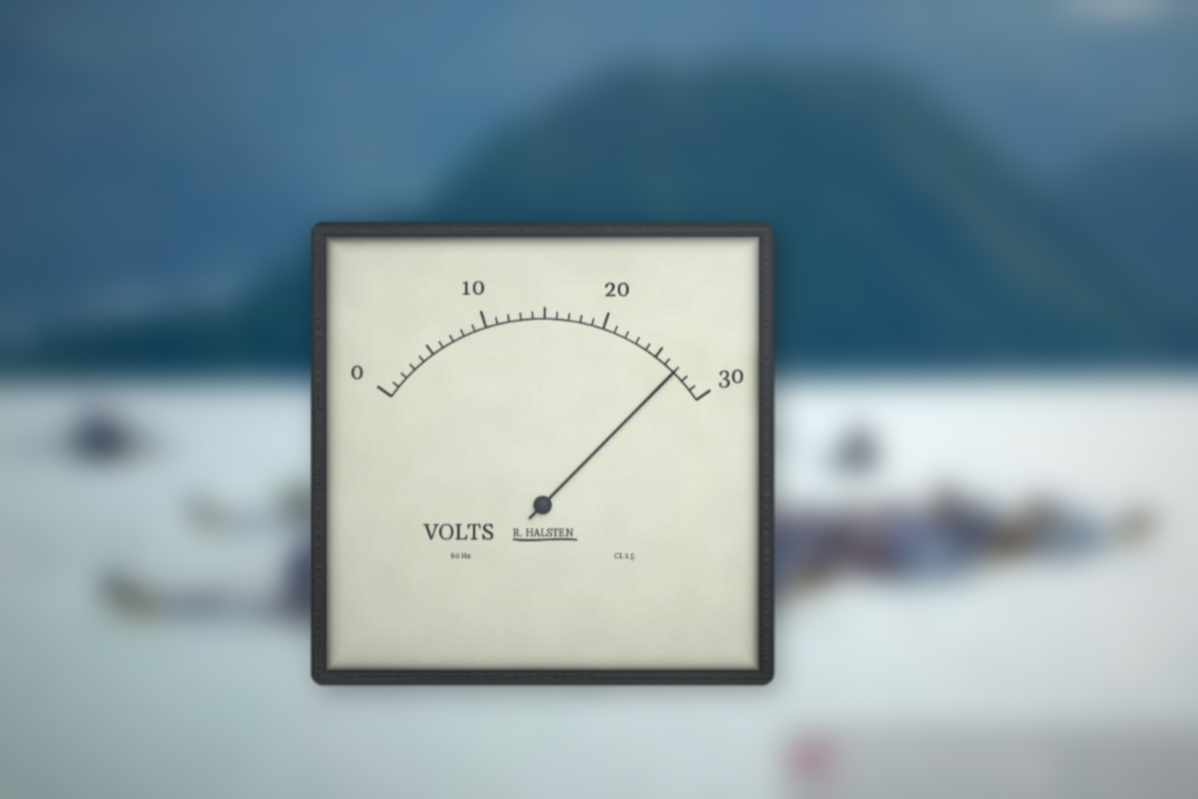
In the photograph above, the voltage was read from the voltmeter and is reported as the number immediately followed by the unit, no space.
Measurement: 27V
